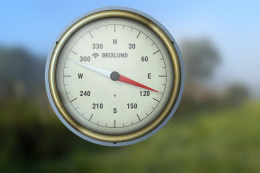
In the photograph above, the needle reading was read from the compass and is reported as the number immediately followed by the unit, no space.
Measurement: 110°
